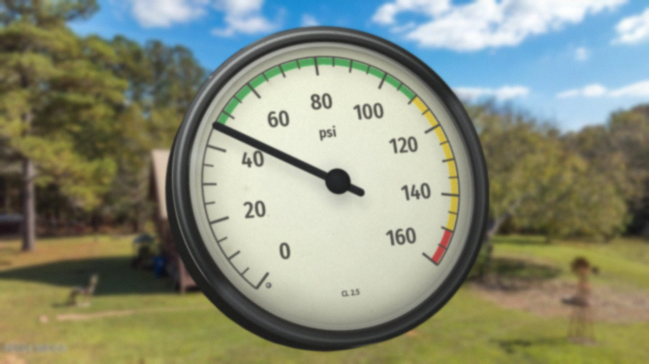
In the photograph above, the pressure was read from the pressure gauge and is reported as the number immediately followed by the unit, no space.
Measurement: 45psi
